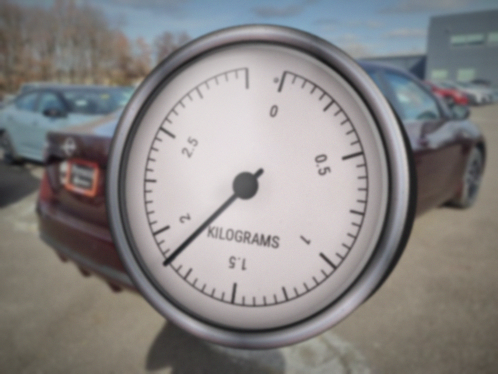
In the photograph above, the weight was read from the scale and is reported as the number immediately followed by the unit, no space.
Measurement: 1.85kg
